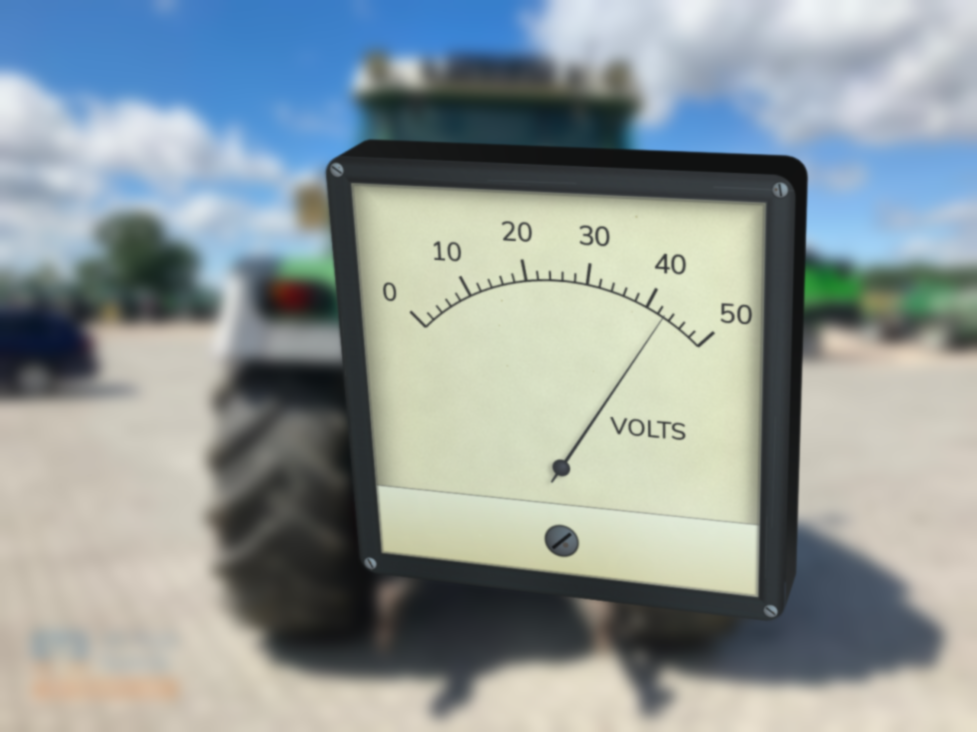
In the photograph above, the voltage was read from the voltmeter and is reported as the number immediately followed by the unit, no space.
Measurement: 43V
